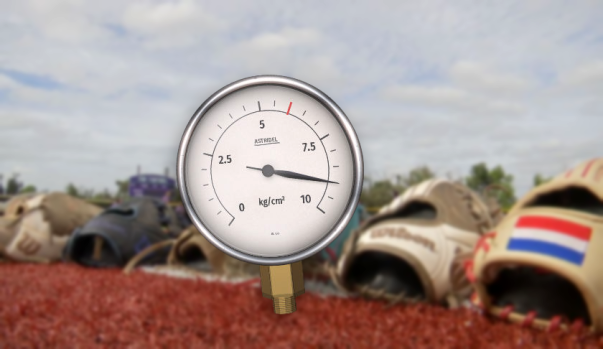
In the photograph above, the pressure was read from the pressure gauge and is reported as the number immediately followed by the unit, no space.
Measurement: 9kg/cm²
